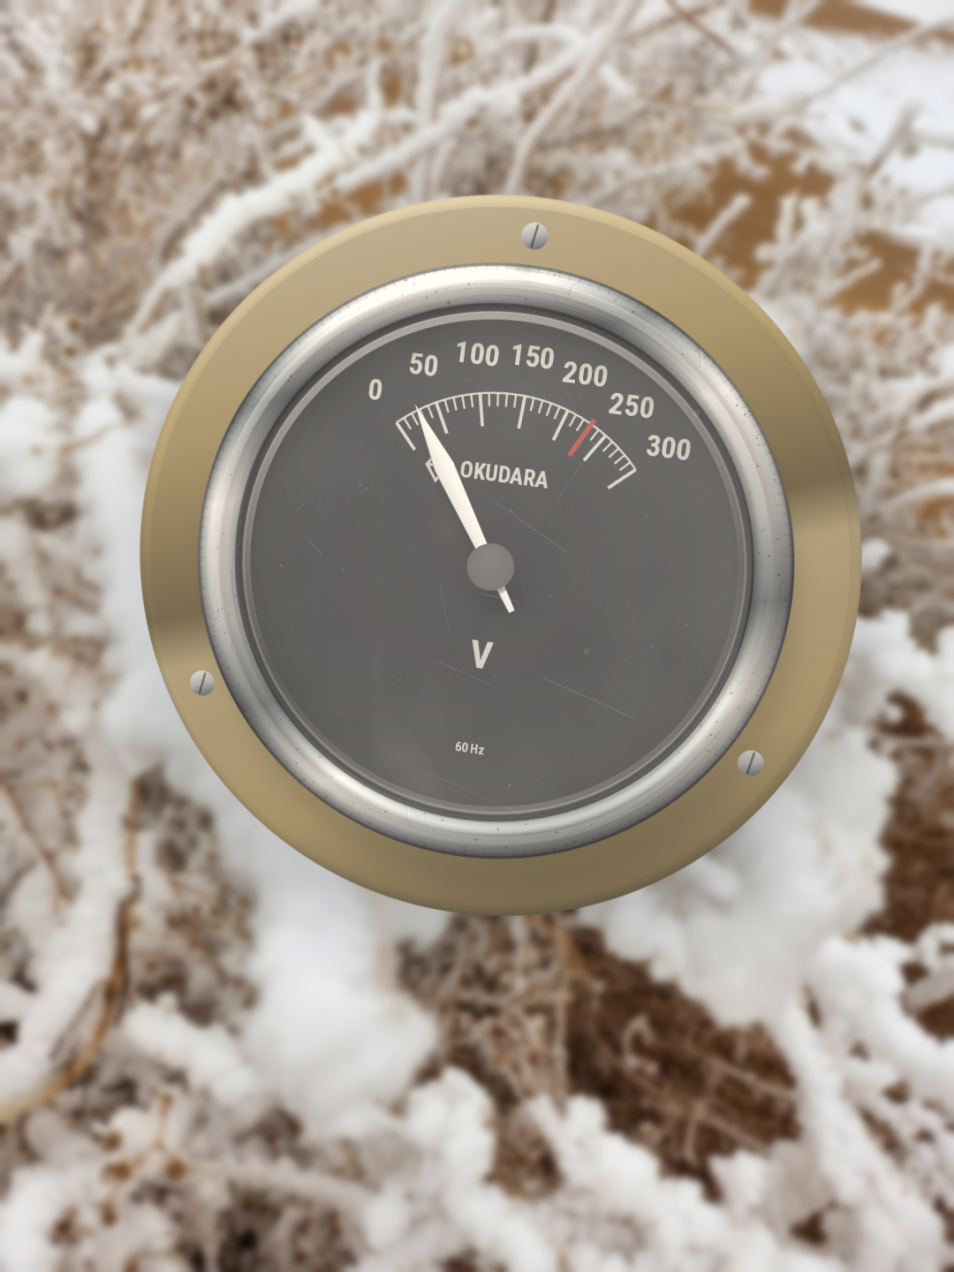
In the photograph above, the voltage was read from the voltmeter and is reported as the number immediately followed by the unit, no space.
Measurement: 30V
